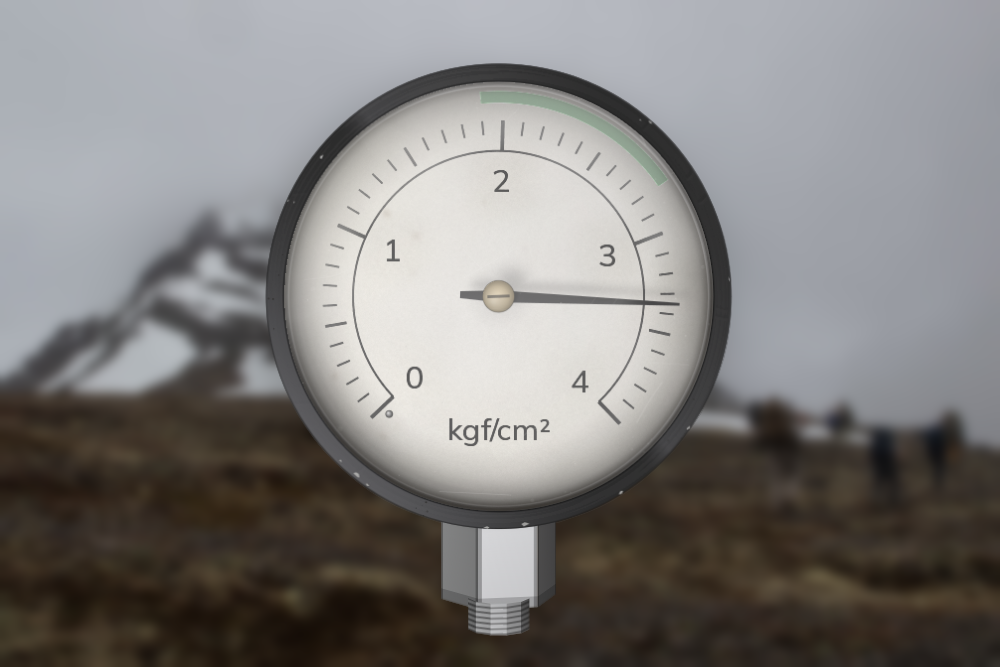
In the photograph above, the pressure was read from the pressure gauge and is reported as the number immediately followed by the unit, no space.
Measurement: 3.35kg/cm²
